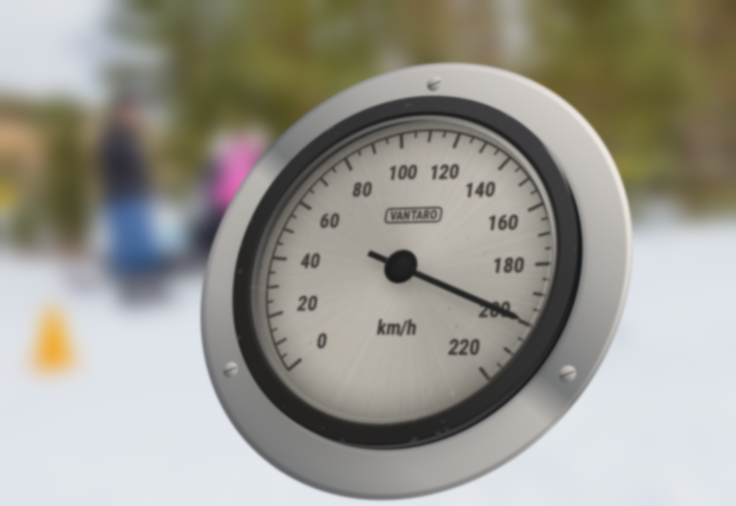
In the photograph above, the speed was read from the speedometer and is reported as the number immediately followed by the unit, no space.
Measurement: 200km/h
